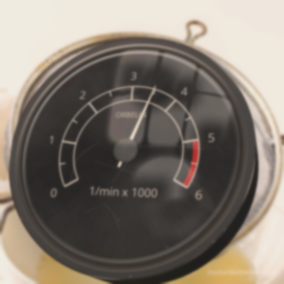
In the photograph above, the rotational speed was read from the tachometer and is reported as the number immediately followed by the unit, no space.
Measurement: 3500rpm
